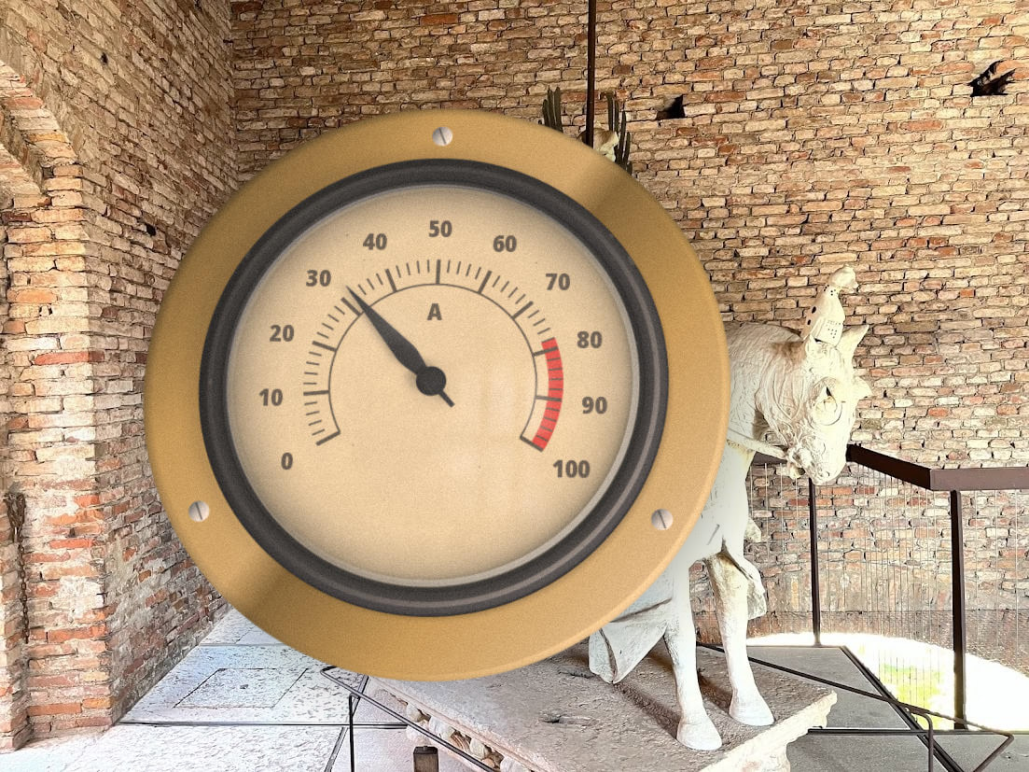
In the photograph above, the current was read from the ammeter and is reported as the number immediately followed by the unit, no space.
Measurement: 32A
